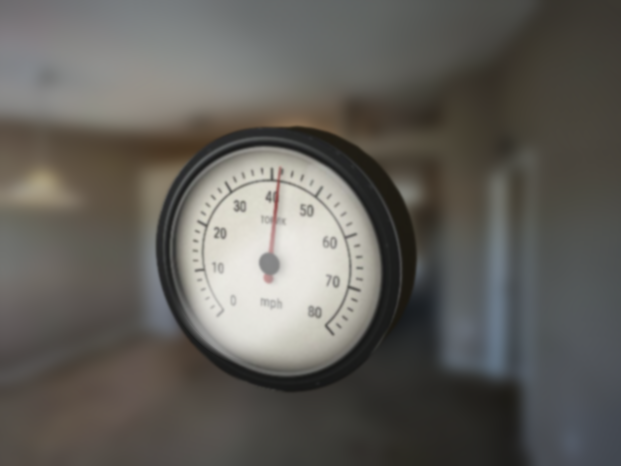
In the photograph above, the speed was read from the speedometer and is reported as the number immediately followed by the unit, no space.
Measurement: 42mph
